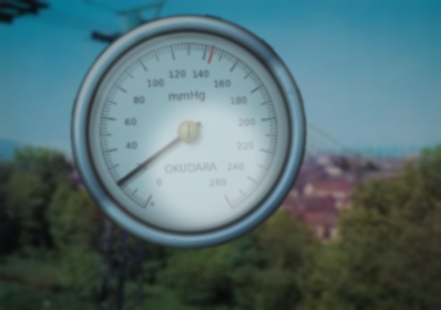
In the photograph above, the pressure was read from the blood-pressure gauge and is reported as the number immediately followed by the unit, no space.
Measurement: 20mmHg
